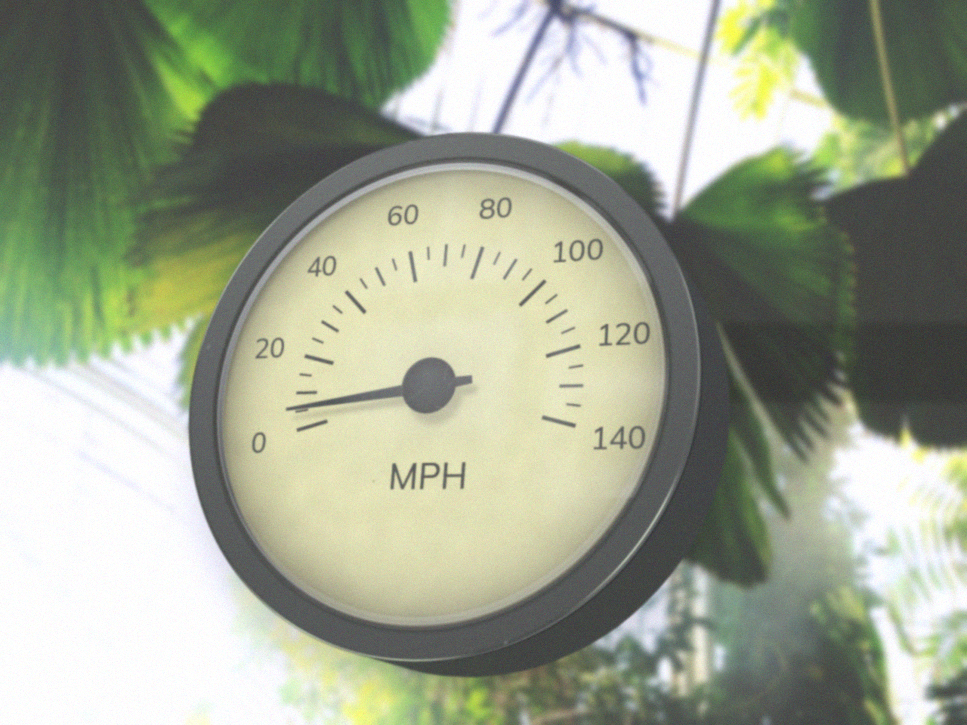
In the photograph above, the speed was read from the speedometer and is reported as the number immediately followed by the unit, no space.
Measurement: 5mph
